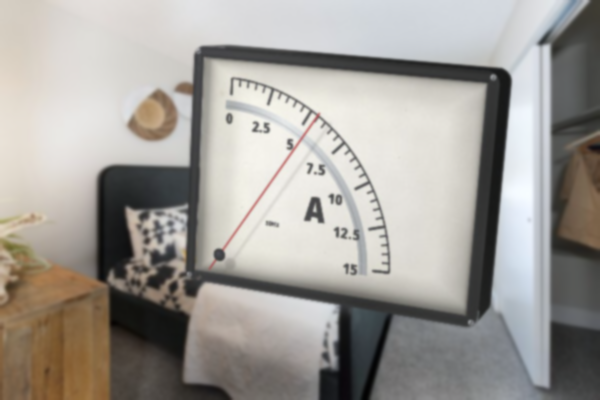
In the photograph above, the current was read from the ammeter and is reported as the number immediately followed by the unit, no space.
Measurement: 5.5A
